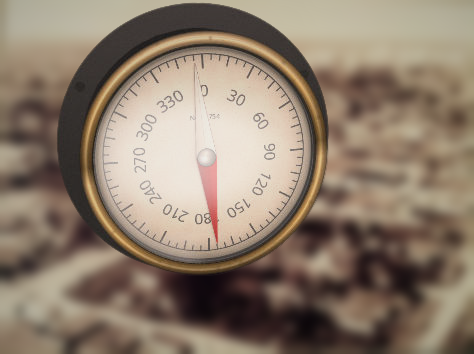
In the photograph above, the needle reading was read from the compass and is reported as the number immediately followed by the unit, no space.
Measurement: 175°
